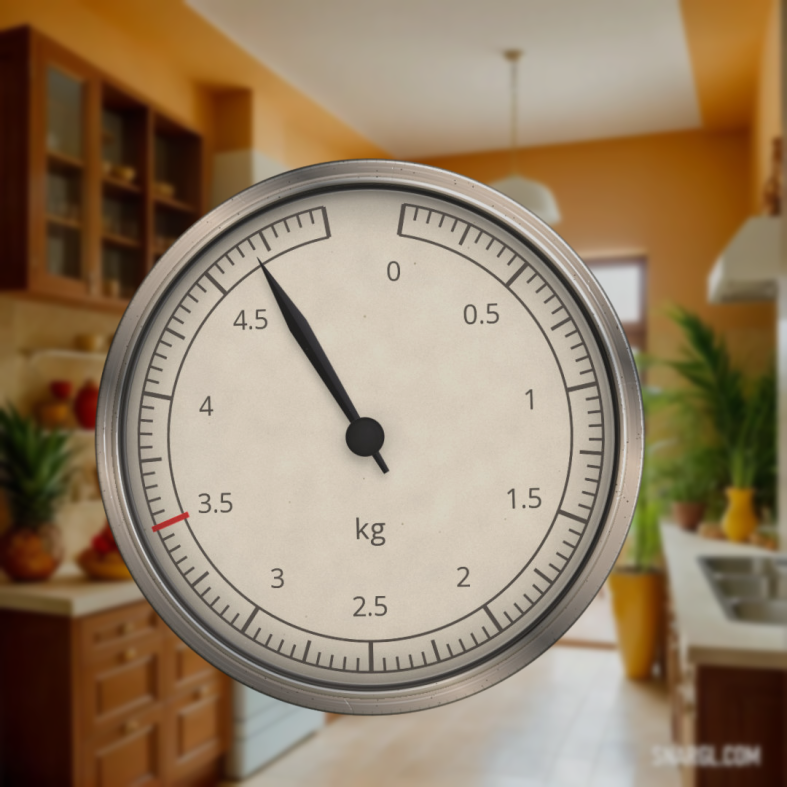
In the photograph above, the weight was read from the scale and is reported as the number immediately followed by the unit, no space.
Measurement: 4.7kg
